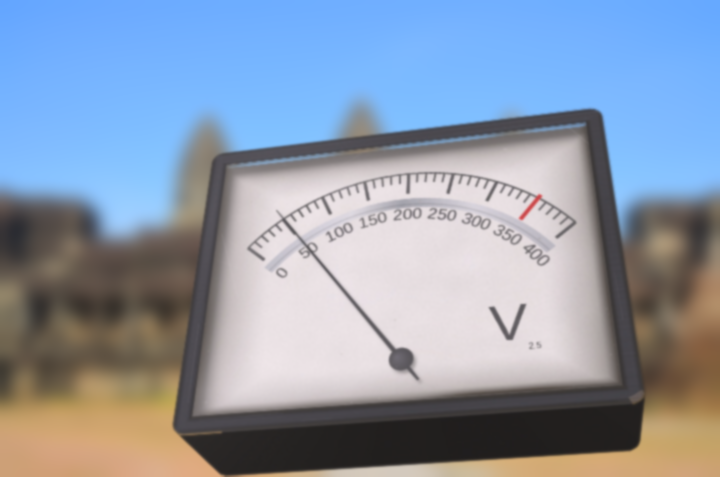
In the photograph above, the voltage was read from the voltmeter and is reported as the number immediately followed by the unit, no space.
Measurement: 50V
